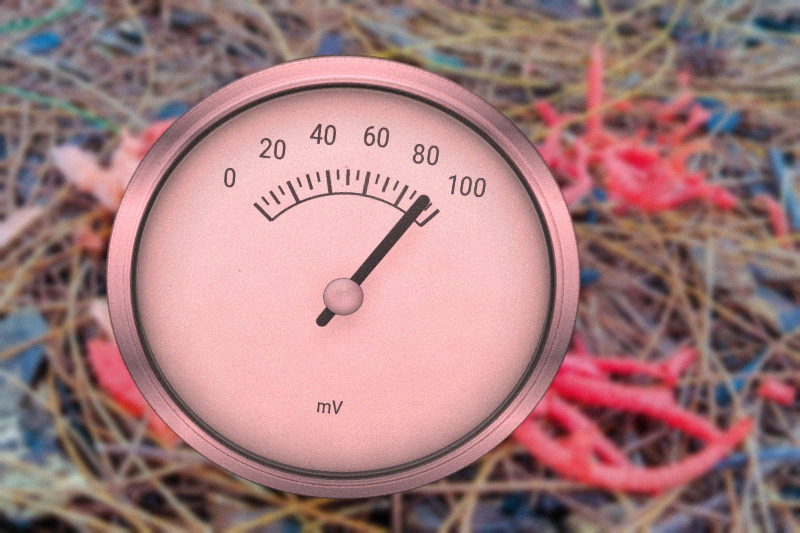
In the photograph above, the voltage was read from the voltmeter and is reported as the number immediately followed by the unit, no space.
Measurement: 90mV
